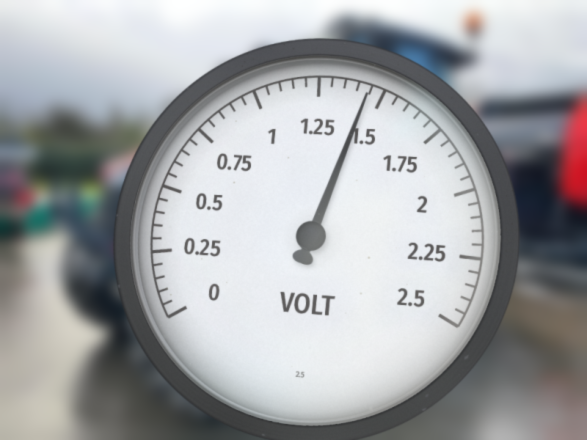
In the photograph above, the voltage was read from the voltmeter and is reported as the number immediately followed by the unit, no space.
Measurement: 1.45V
